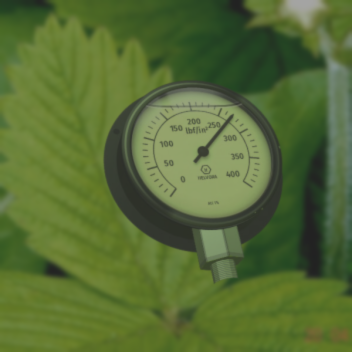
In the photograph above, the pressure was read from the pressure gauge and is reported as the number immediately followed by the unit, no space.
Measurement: 270psi
